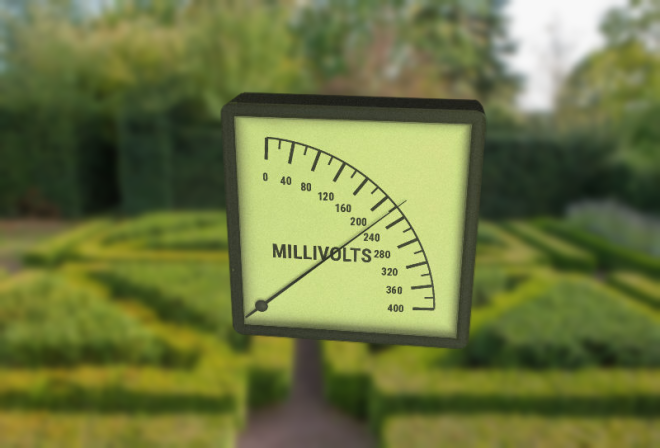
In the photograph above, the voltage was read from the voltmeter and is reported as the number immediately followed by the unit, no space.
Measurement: 220mV
